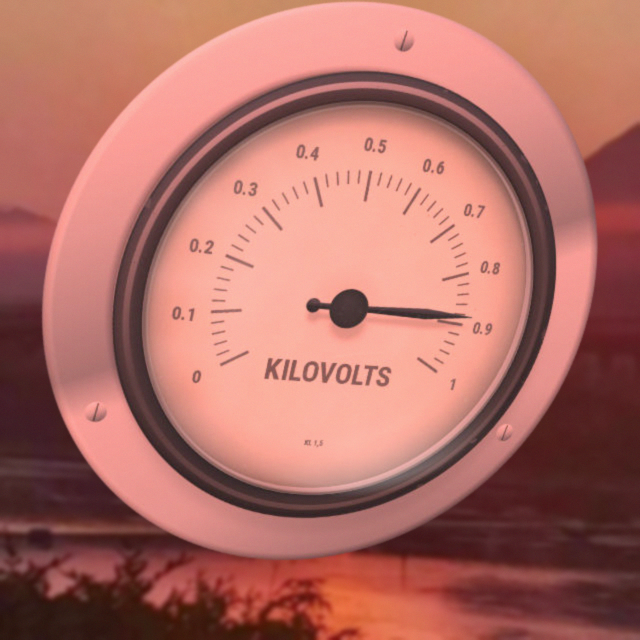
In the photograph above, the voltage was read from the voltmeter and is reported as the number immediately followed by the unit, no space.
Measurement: 0.88kV
